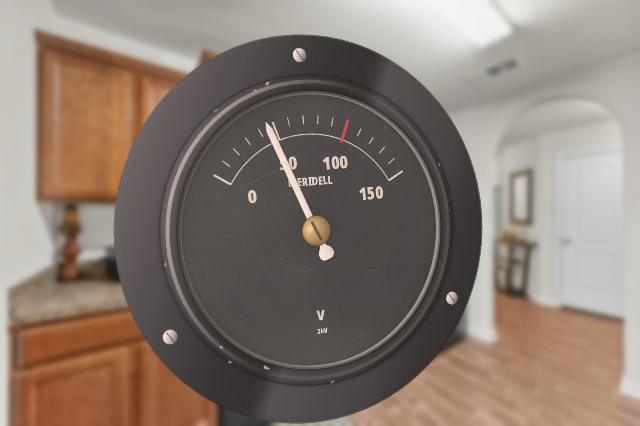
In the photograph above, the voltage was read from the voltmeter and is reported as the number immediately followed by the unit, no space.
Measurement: 45V
